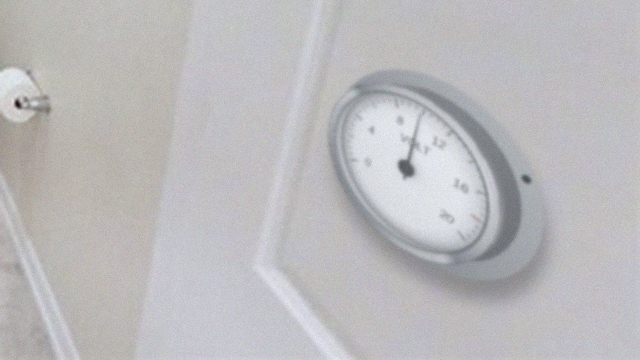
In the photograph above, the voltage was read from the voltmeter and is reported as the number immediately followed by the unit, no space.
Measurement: 10V
